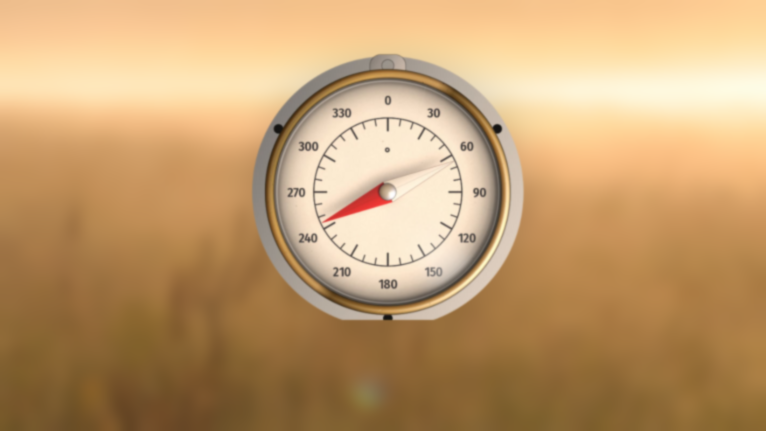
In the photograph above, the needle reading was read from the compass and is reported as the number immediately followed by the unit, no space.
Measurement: 245°
